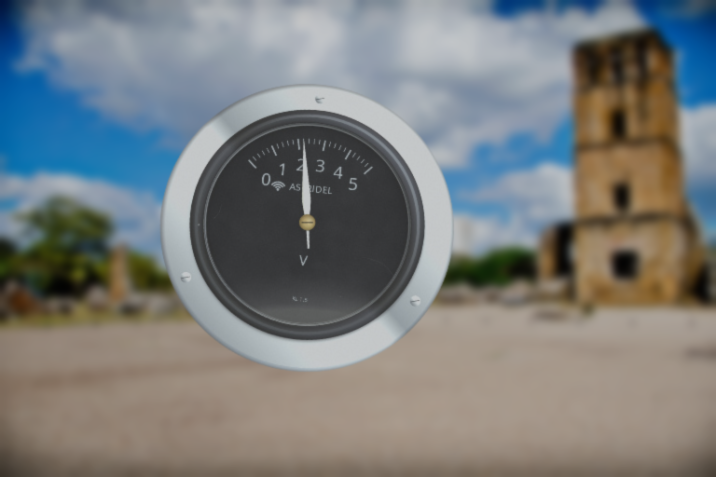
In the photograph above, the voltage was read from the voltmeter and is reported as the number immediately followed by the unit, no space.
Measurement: 2.2V
